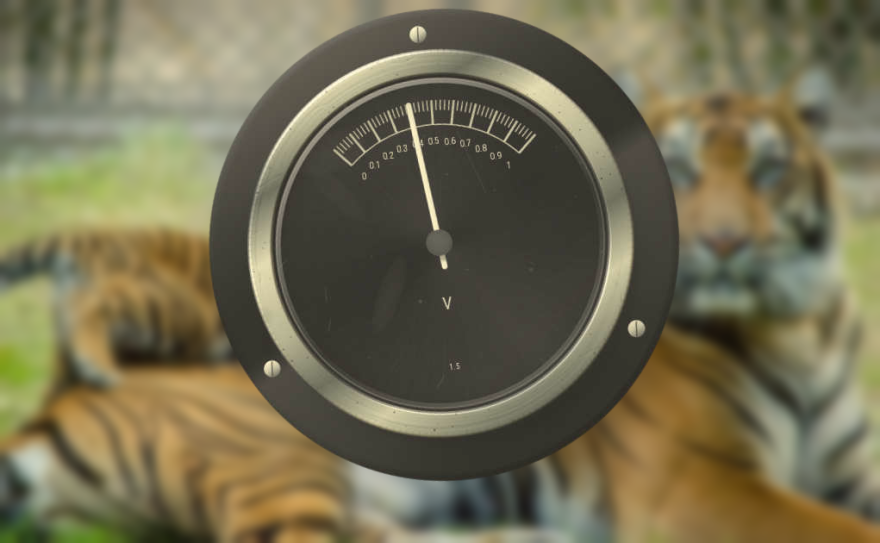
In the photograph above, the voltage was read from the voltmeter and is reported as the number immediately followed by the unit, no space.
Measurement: 0.4V
